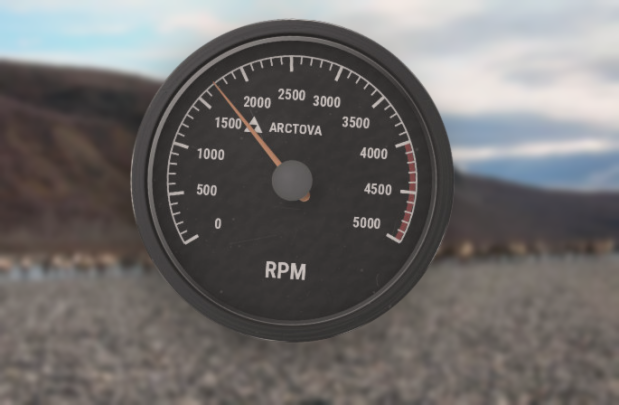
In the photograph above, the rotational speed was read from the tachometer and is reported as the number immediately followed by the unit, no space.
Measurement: 1700rpm
